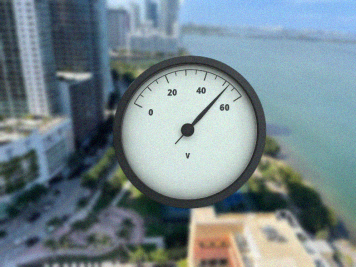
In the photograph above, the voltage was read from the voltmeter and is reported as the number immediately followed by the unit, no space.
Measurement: 52.5V
